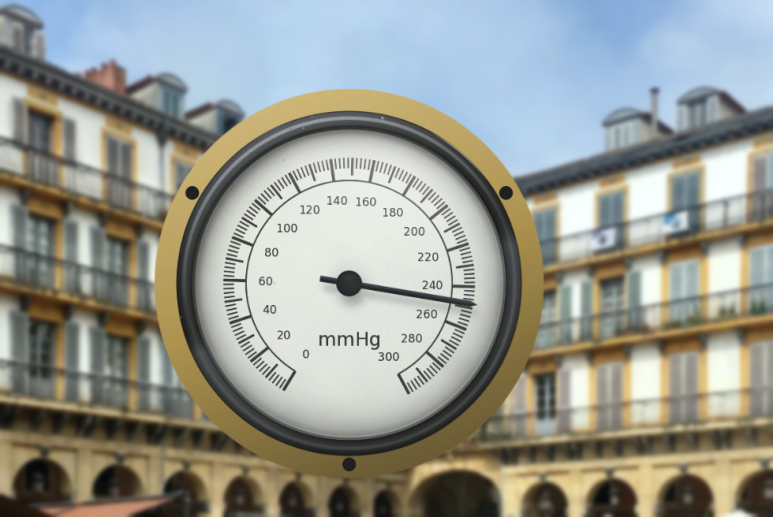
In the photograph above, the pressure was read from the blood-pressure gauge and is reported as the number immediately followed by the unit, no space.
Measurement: 248mmHg
